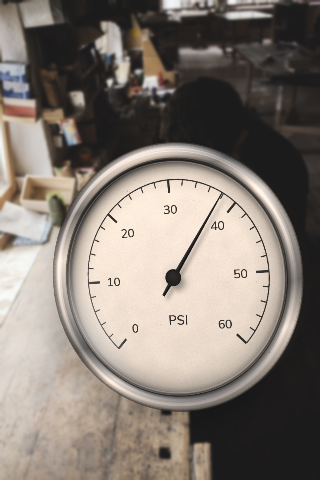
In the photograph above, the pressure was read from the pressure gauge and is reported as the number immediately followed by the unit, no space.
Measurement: 38psi
